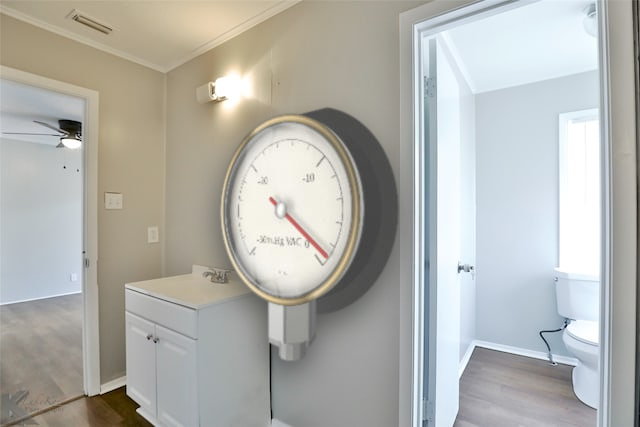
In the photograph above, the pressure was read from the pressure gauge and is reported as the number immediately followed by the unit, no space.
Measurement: -1inHg
